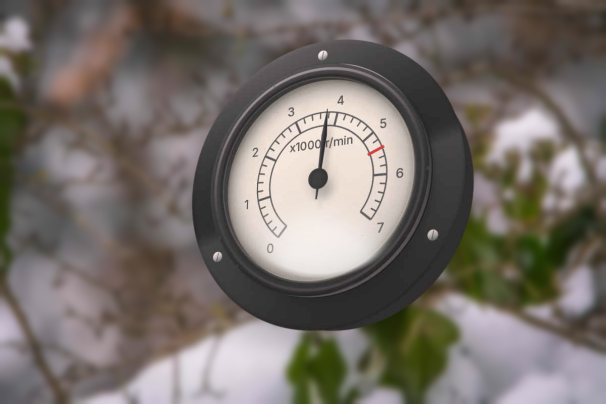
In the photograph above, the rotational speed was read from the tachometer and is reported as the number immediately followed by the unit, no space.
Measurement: 3800rpm
